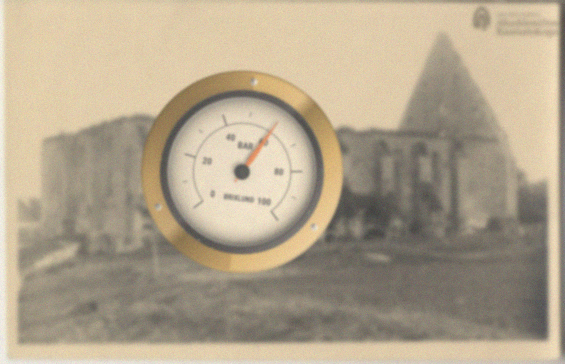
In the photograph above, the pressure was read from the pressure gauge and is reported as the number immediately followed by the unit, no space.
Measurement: 60bar
